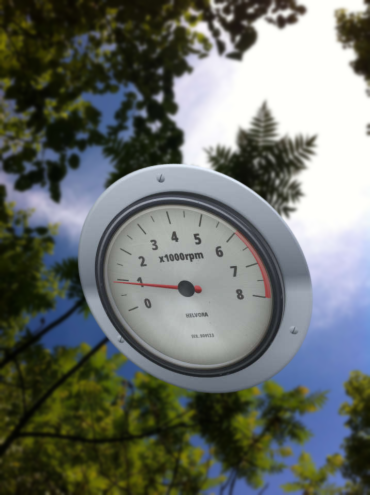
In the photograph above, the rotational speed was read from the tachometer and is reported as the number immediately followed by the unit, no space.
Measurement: 1000rpm
